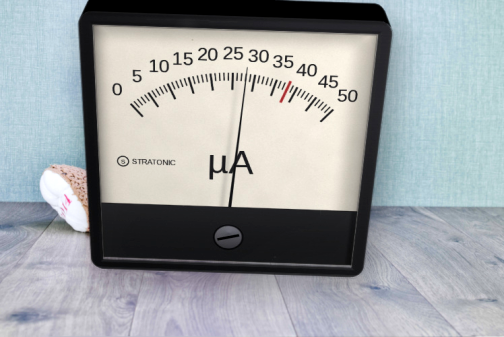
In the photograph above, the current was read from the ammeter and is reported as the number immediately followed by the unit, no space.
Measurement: 28µA
